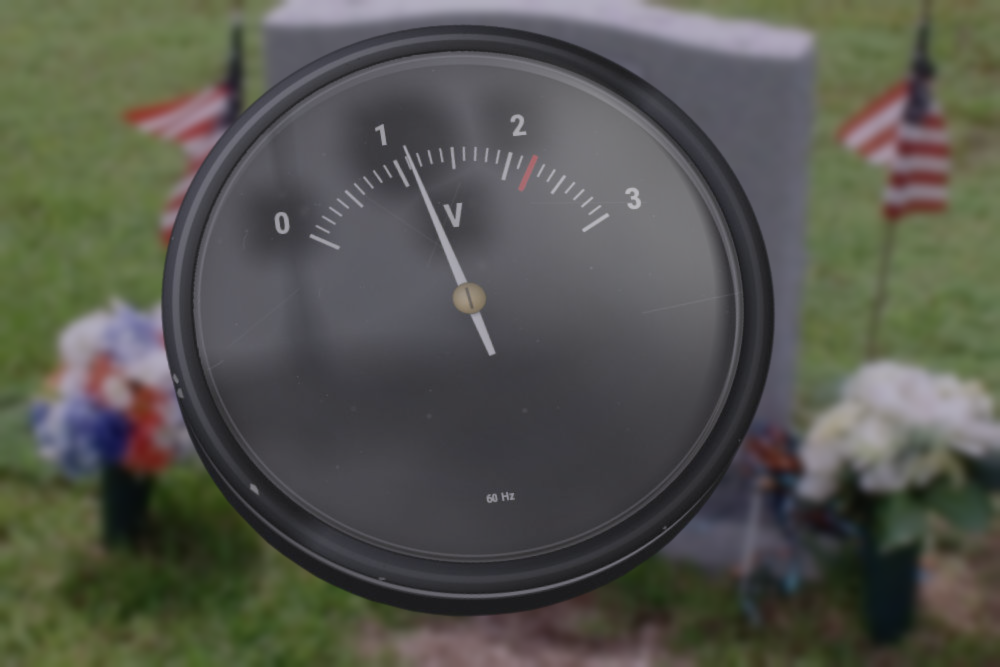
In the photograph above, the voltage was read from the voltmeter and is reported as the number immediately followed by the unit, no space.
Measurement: 1.1V
